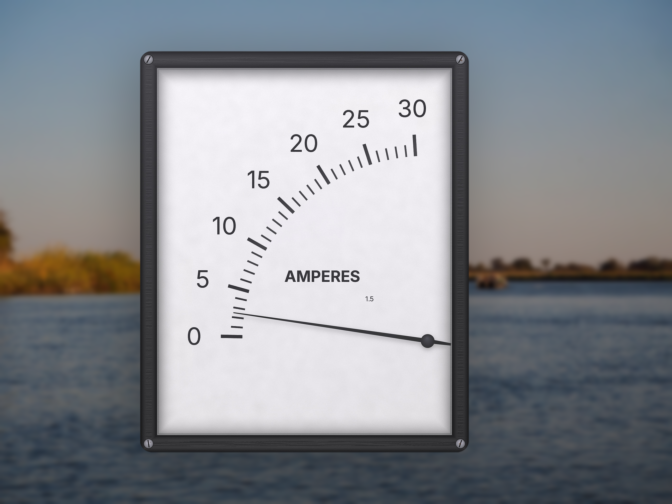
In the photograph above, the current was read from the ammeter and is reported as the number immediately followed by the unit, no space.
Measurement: 2.5A
